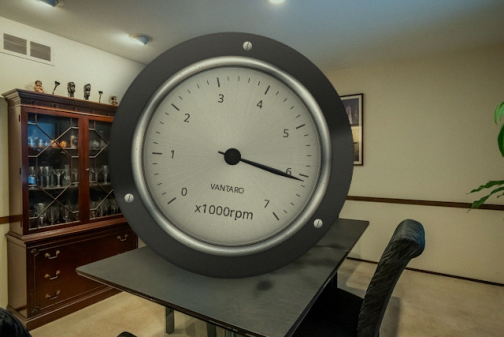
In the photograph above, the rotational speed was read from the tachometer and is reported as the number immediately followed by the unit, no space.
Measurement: 6100rpm
